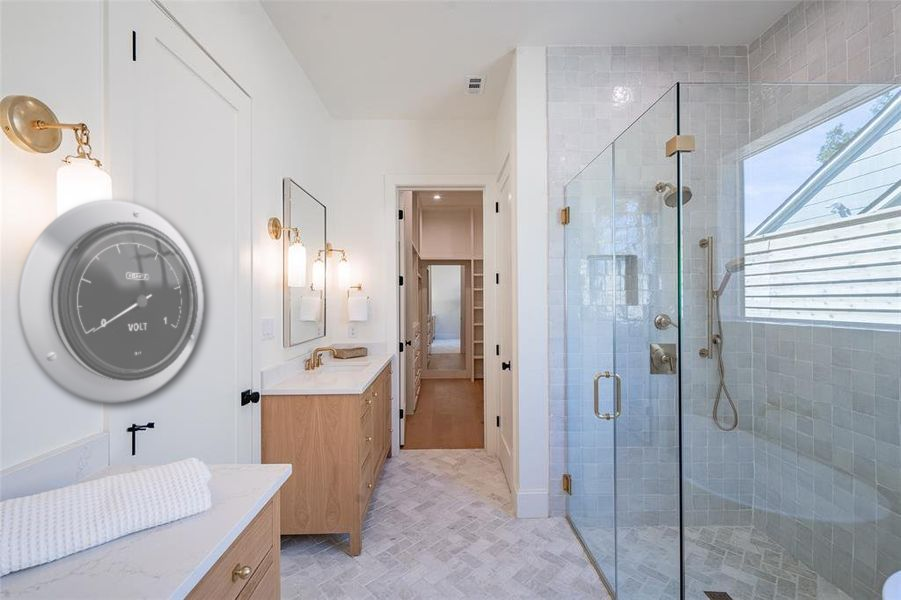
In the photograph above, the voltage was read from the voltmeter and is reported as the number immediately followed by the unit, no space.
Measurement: 0V
